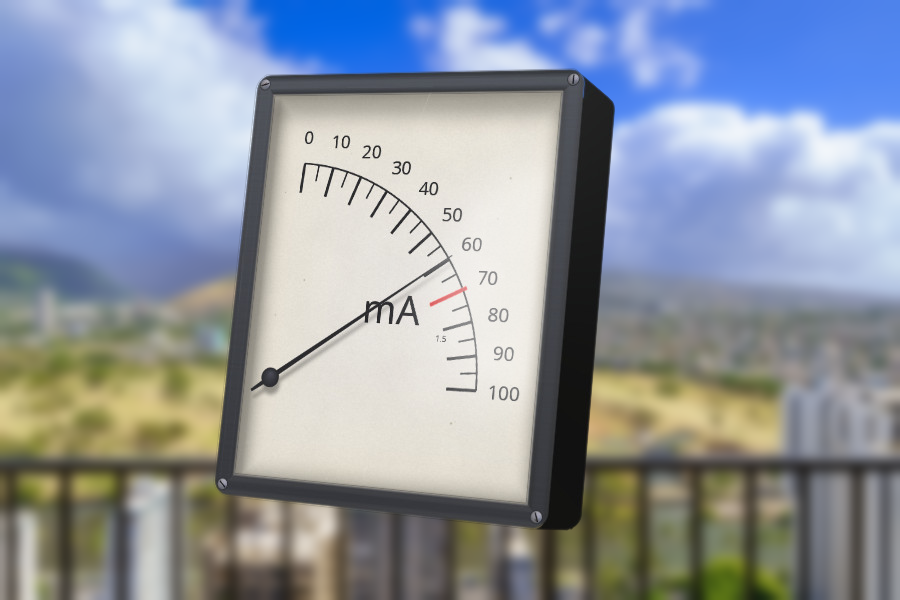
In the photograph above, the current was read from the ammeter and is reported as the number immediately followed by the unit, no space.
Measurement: 60mA
